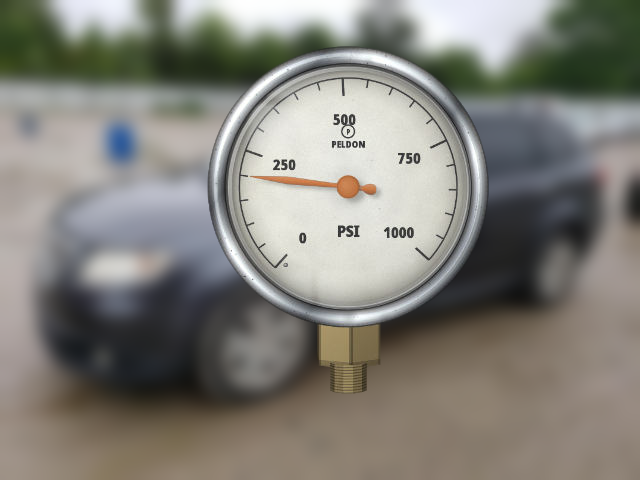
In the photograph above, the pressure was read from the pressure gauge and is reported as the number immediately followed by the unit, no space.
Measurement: 200psi
